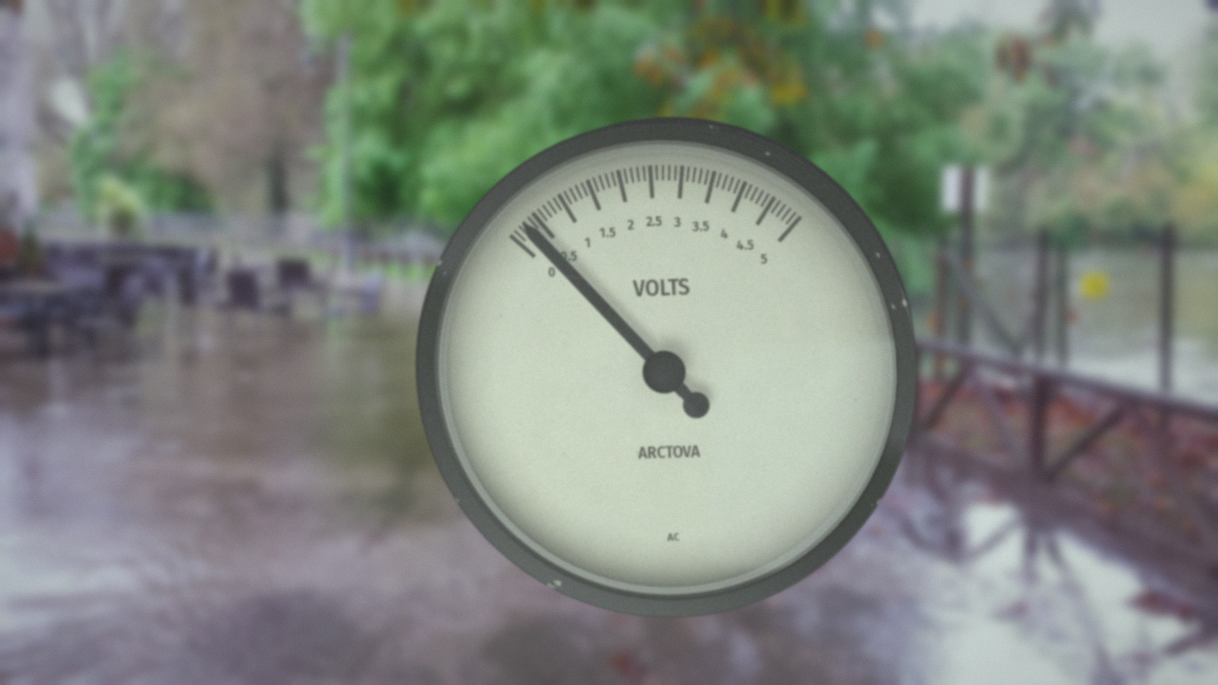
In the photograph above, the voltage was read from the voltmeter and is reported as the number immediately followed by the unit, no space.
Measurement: 0.3V
